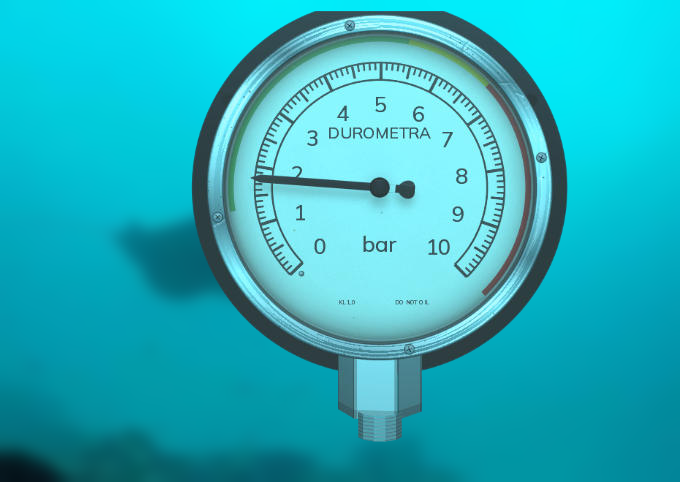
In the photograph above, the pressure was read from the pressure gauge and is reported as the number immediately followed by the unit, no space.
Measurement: 1.8bar
